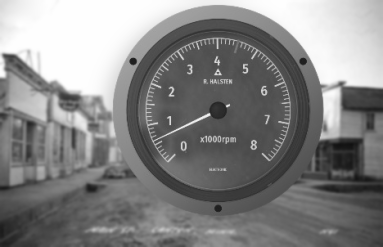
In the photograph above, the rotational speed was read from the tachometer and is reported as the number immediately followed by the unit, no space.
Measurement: 600rpm
